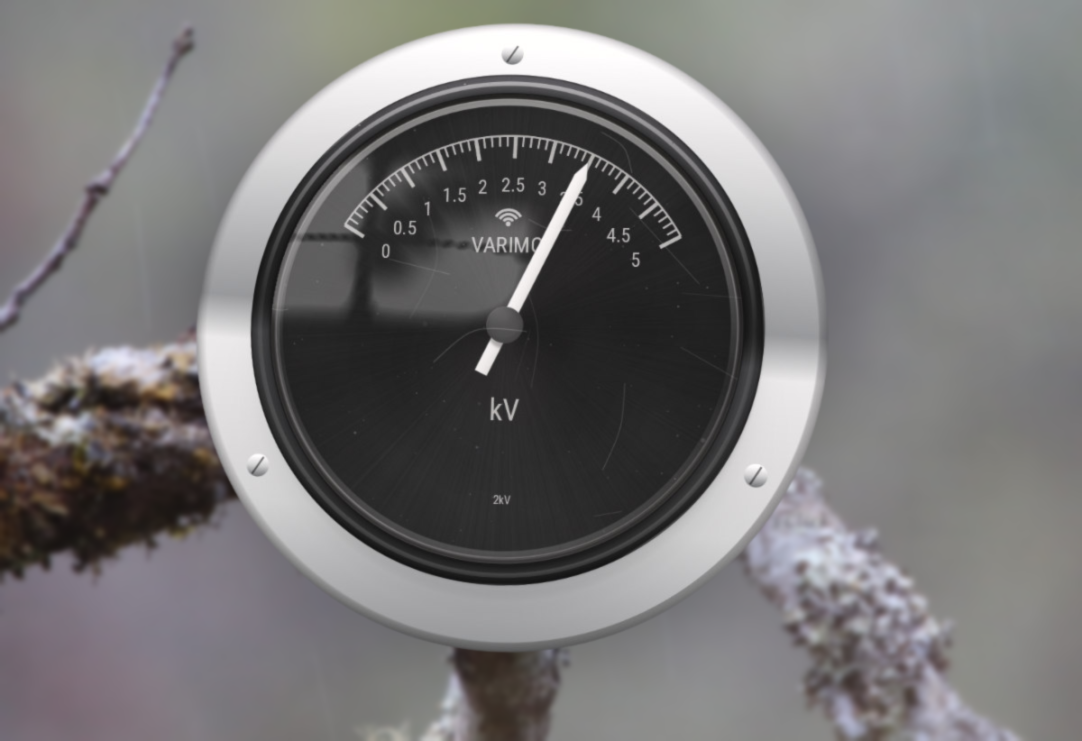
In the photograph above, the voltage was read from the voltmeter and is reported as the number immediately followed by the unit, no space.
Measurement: 3.5kV
